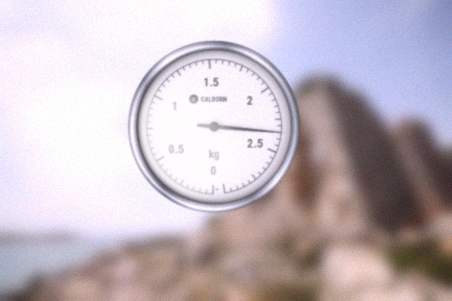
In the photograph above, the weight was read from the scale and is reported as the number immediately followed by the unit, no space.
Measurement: 2.35kg
